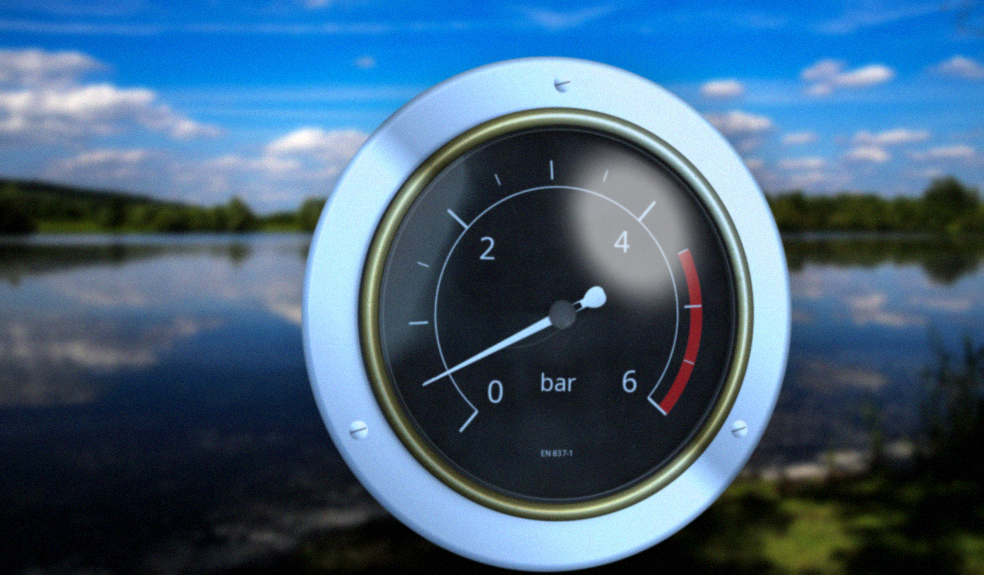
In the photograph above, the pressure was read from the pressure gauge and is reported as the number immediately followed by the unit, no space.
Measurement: 0.5bar
